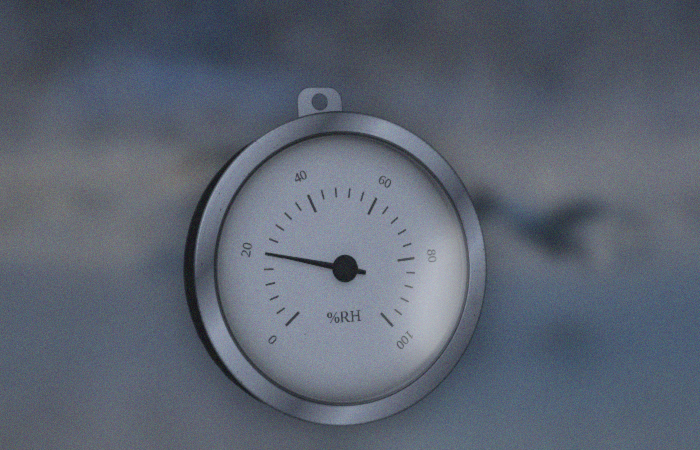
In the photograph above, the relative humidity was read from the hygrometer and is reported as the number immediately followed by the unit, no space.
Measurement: 20%
